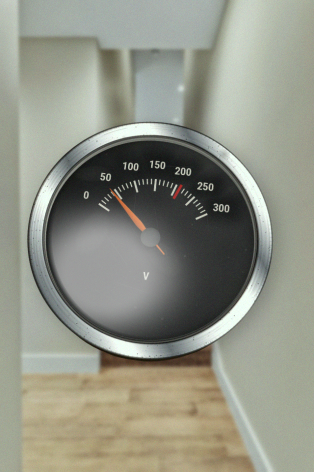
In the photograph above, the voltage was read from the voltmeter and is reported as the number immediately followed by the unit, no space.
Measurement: 40V
